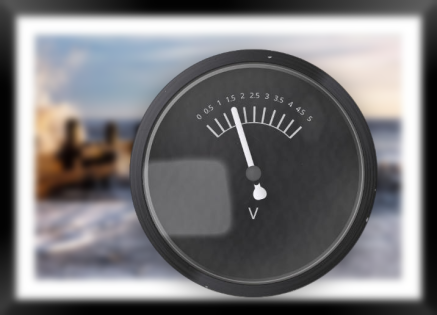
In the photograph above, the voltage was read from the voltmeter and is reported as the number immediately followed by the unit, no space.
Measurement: 1.5V
